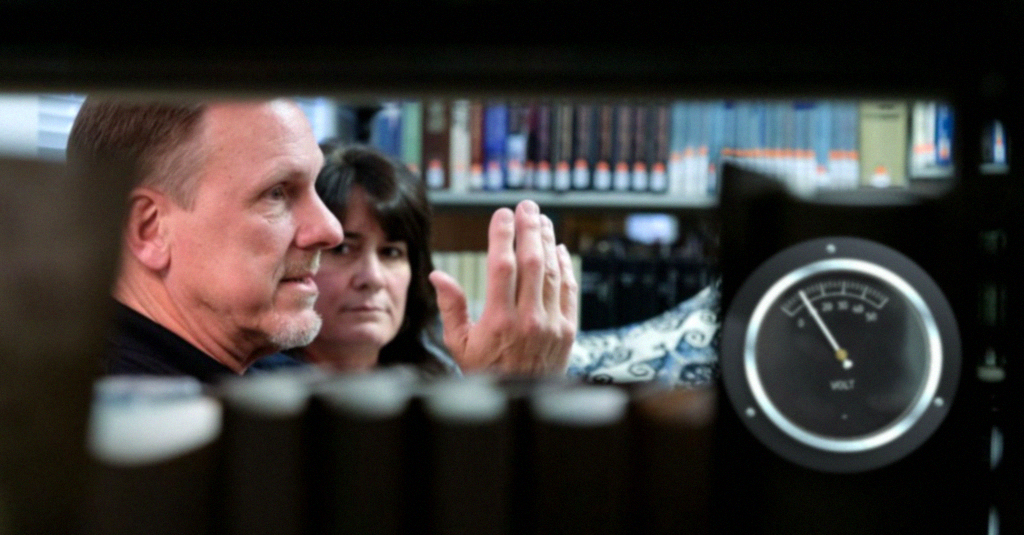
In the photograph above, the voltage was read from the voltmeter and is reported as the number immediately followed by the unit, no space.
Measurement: 10V
